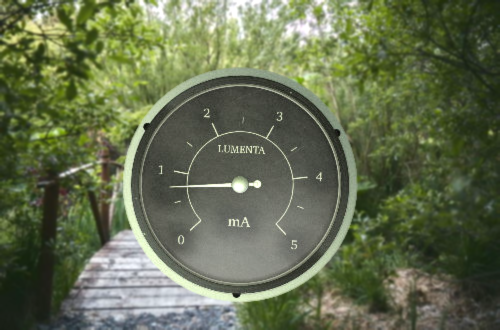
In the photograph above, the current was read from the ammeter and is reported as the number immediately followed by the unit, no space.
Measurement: 0.75mA
